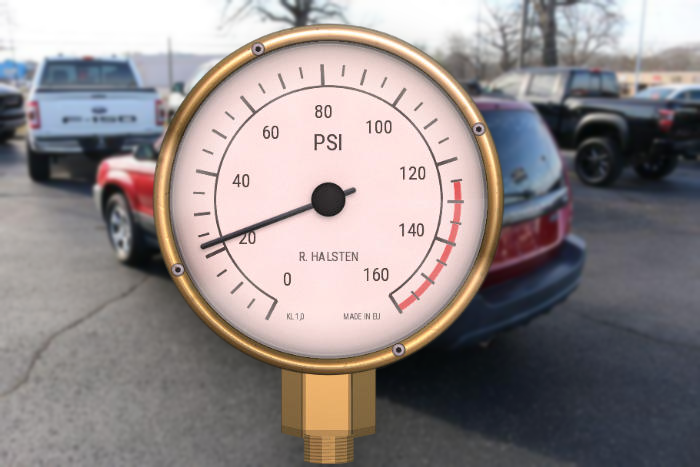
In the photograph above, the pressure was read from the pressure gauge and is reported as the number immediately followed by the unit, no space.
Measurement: 22.5psi
